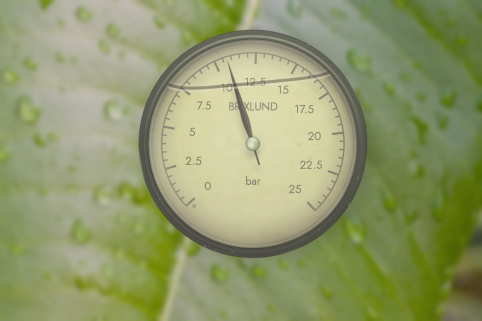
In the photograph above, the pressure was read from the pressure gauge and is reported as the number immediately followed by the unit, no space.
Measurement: 10.75bar
